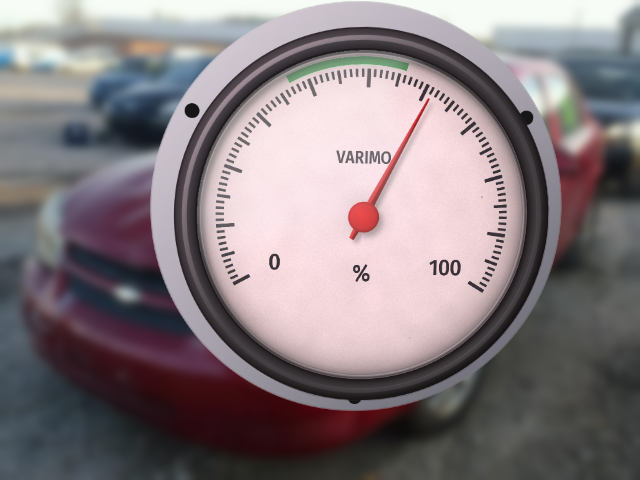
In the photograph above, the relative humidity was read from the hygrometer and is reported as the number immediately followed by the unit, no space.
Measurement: 61%
